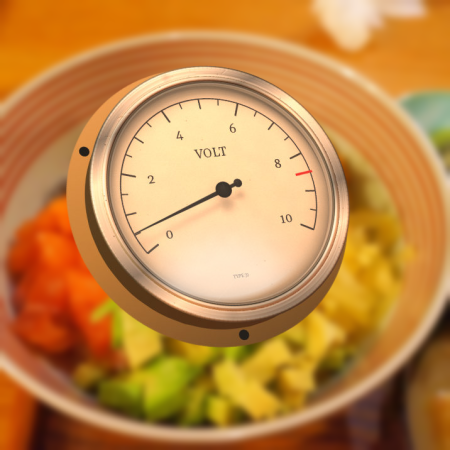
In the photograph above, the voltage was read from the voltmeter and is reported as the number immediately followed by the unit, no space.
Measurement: 0.5V
